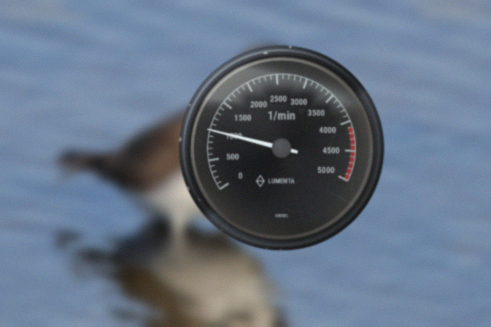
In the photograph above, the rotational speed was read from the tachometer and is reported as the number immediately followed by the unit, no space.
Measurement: 1000rpm
